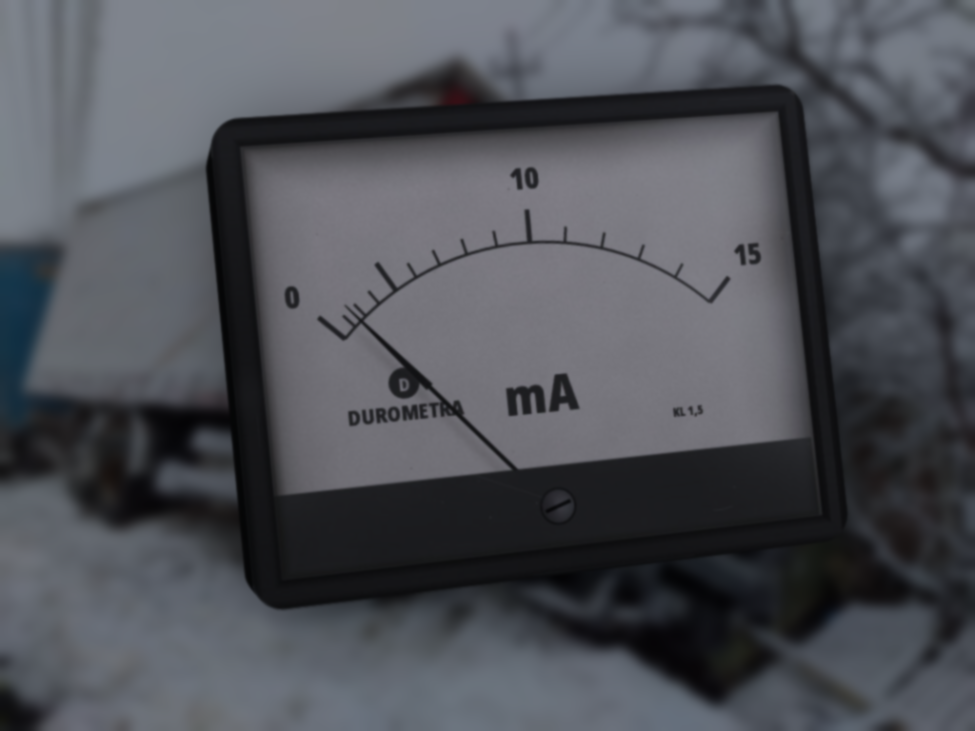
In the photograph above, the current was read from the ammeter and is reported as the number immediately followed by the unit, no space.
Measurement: 2.5mA
